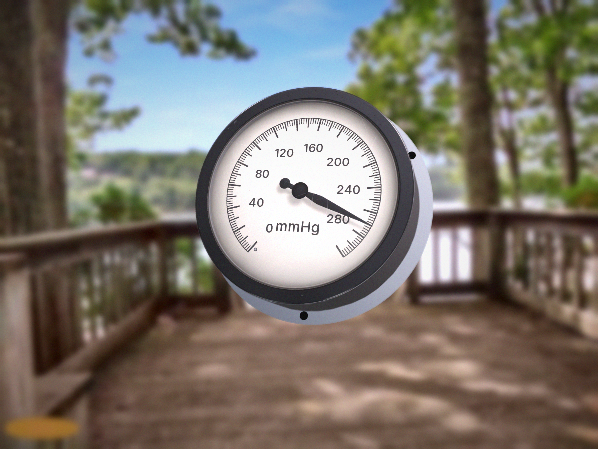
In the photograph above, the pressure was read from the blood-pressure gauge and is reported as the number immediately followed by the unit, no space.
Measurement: 270mmHg
